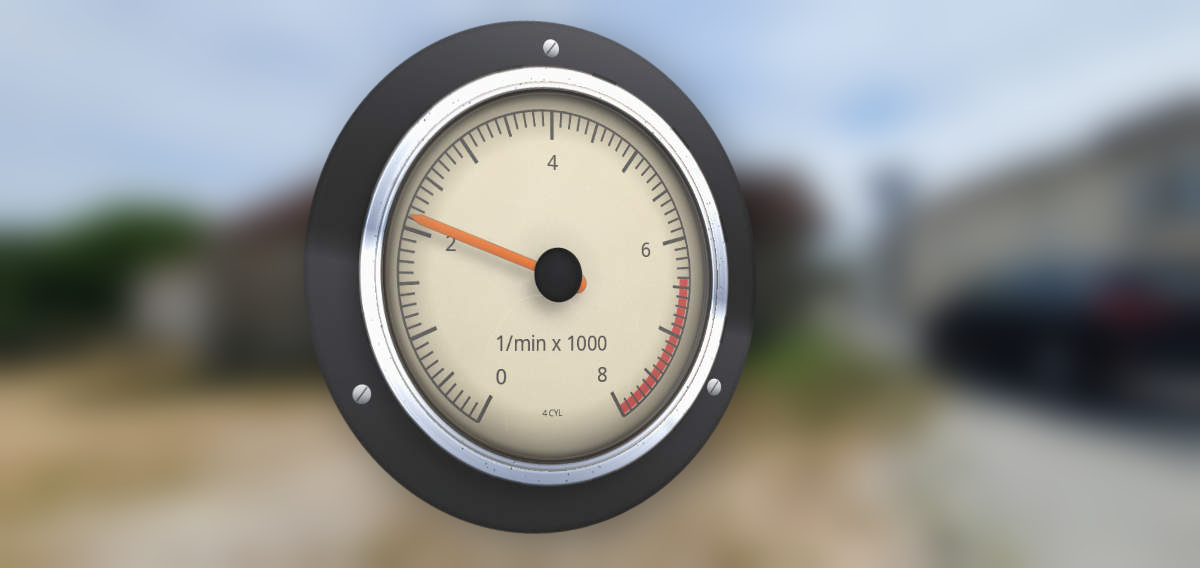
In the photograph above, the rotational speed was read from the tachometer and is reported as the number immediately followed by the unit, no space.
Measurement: 2100rpm
